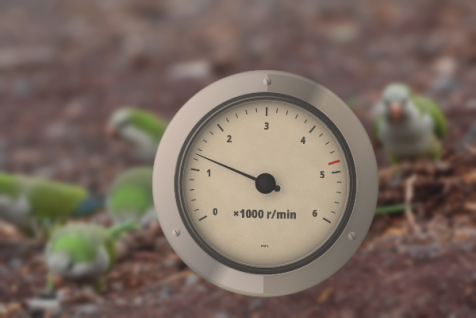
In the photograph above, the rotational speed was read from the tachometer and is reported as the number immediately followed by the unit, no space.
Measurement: 1300rpm
